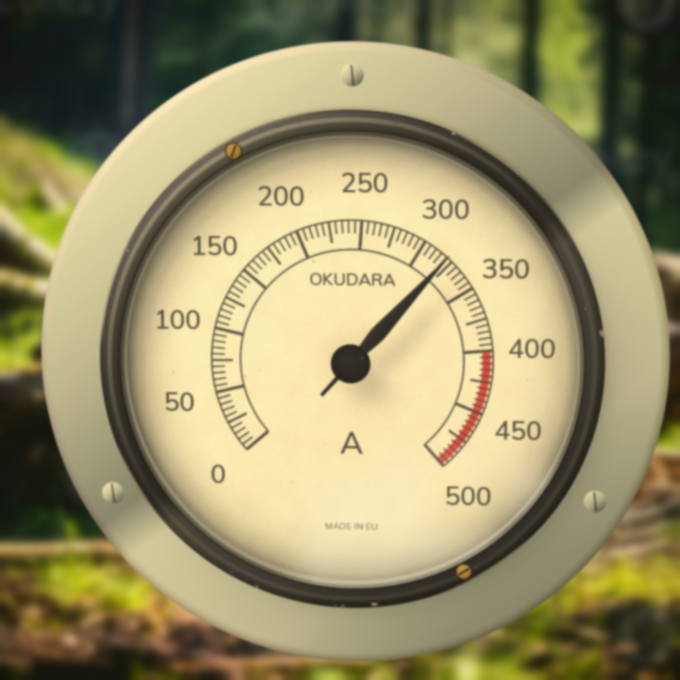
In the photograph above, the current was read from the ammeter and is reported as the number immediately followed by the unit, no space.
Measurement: 320A
